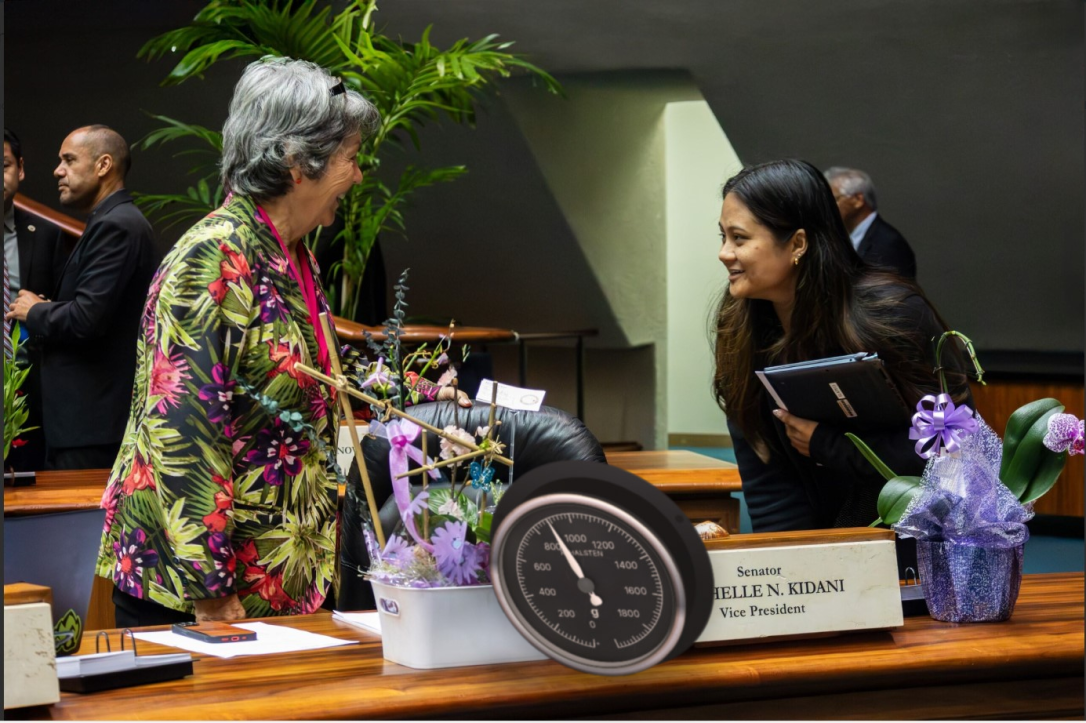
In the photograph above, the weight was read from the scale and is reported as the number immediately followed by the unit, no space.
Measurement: 900g
